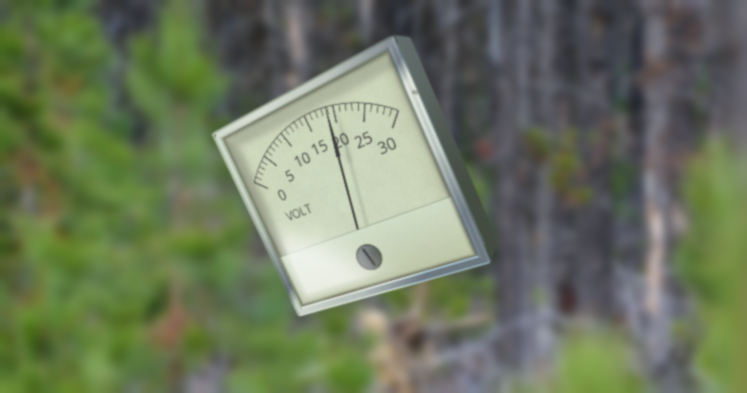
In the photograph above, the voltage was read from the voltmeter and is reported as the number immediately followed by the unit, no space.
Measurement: 19V
